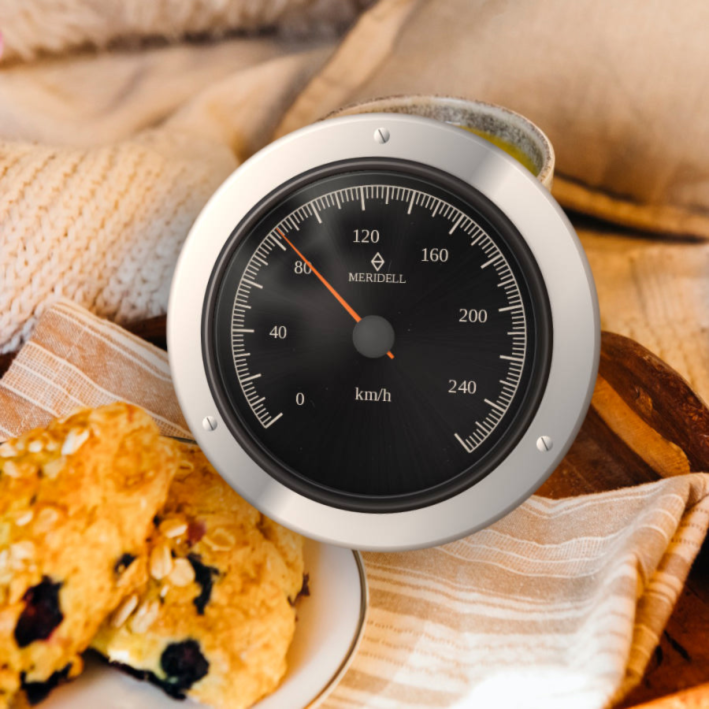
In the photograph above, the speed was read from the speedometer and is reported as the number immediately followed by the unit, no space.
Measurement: 84km/h
